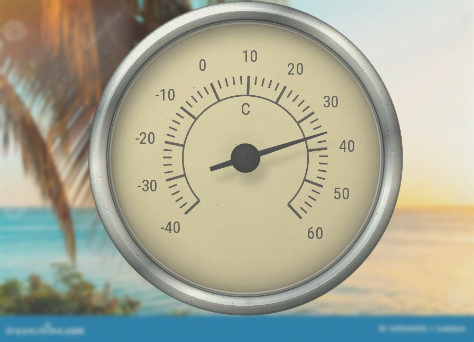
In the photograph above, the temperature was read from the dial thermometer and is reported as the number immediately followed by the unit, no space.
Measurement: 36°C
